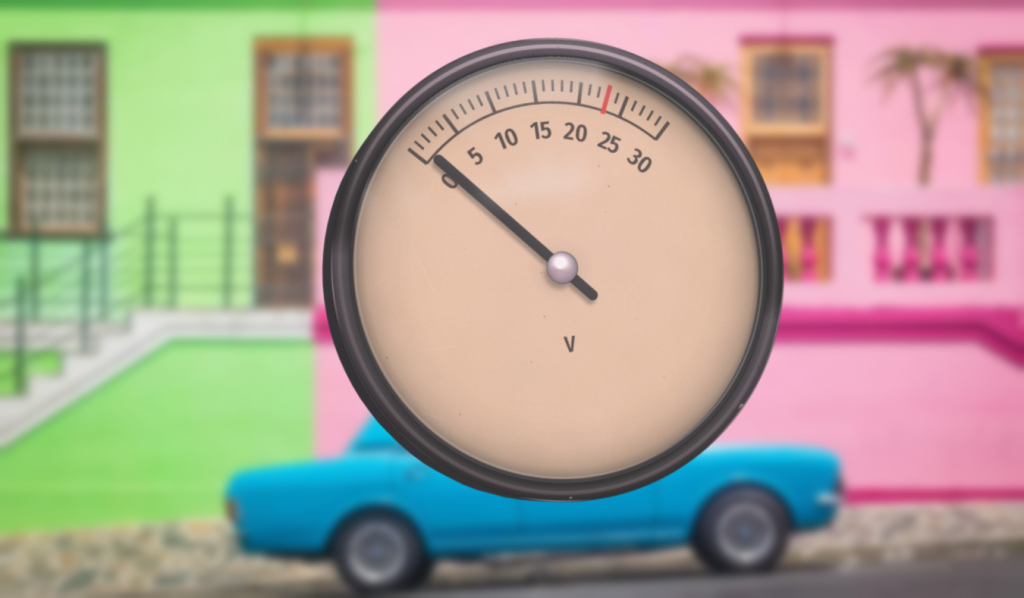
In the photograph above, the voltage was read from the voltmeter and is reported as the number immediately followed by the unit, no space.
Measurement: 1V
